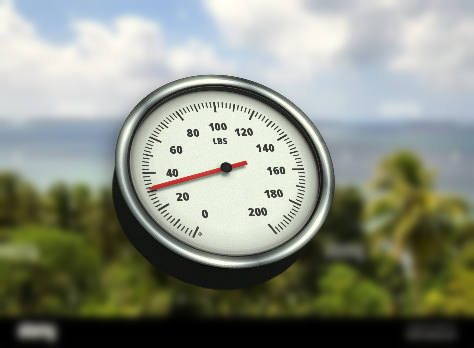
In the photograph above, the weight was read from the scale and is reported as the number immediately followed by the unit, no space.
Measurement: 30lb
